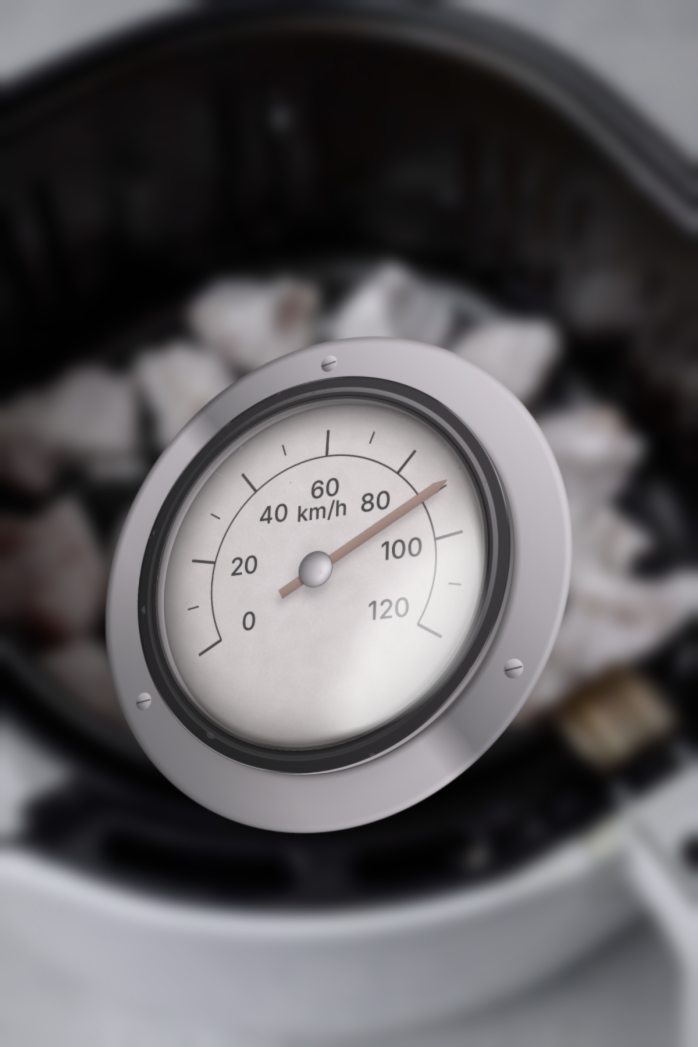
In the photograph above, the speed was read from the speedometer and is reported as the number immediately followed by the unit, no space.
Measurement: 90km/h
